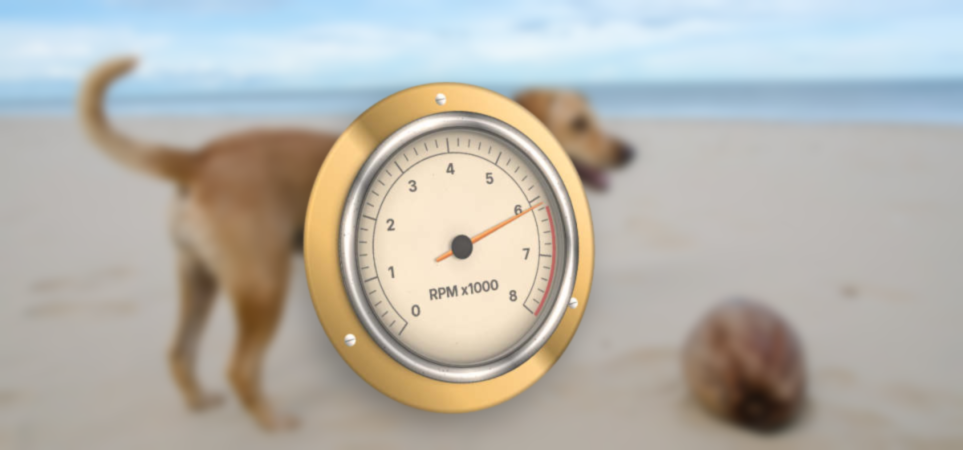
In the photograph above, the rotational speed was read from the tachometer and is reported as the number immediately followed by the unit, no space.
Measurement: 6100rpm
